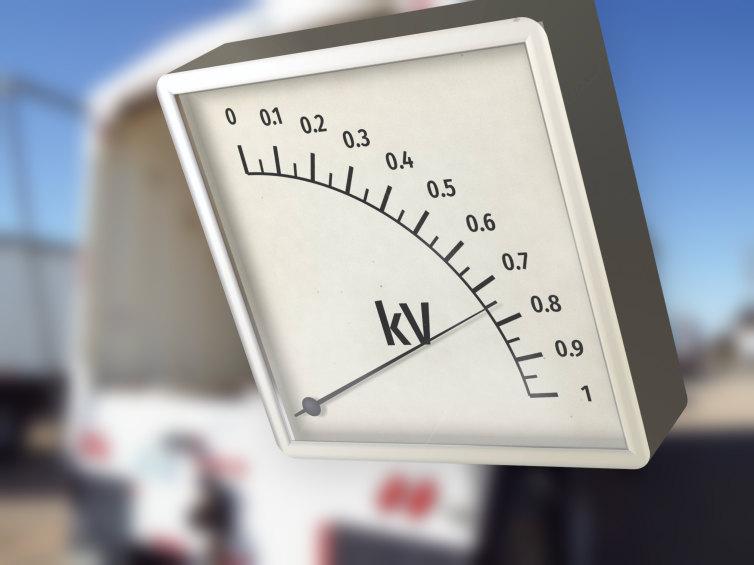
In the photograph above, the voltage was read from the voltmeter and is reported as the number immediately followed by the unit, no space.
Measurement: 0.75kV
